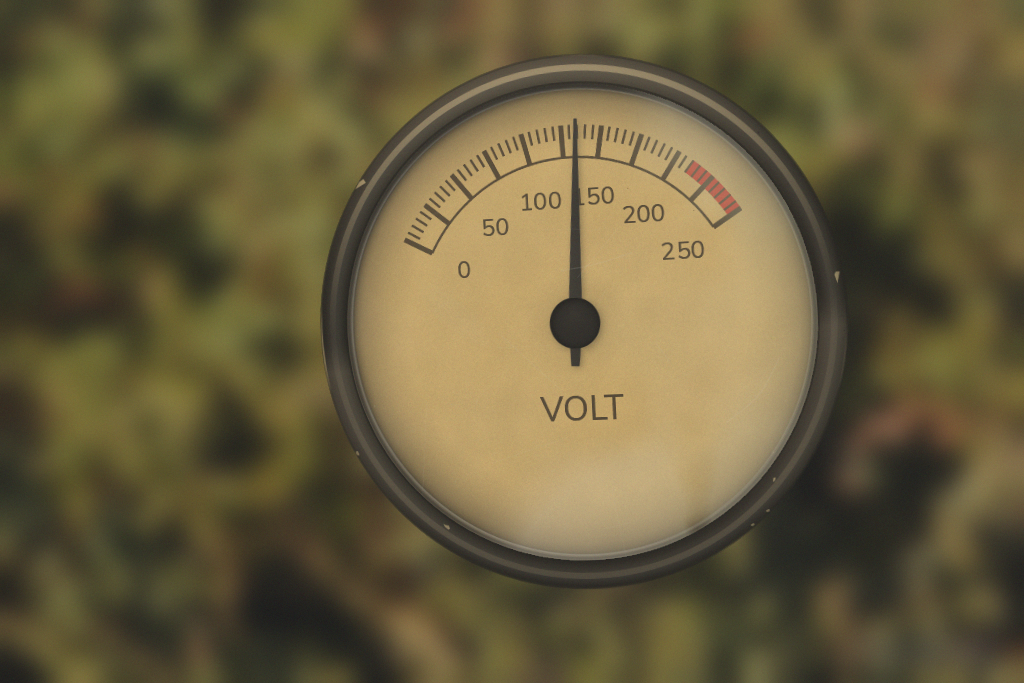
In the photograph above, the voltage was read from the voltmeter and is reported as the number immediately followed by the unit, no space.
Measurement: 135V
